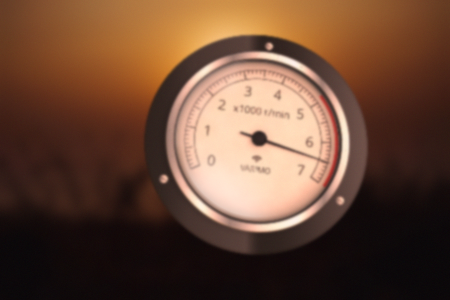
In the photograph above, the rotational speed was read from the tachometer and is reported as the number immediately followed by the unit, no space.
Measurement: 6500rpm
